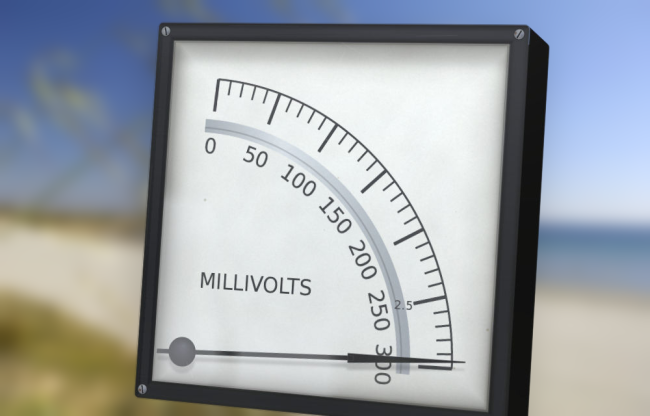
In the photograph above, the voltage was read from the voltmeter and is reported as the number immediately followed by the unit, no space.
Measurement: 295mV
